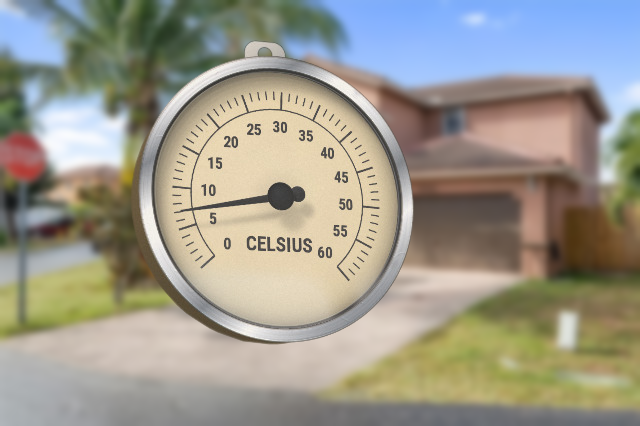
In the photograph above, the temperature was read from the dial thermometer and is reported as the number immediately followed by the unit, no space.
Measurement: 7°C
